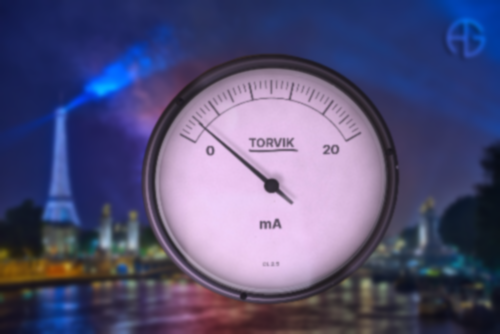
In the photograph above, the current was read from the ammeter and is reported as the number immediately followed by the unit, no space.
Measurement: 2mA
